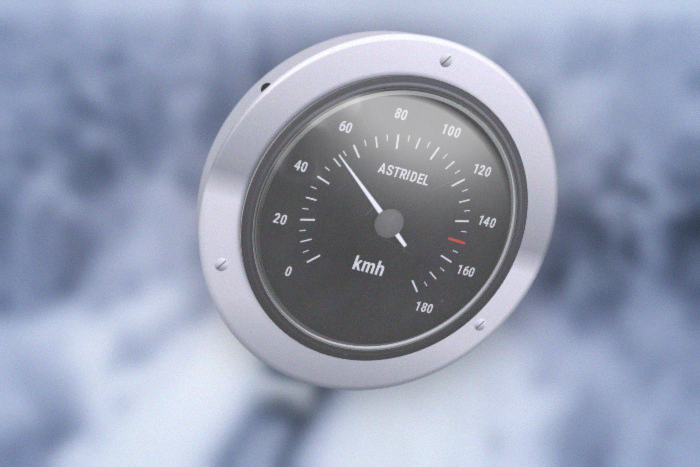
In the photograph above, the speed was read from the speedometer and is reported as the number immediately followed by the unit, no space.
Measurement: 52.5km/h
